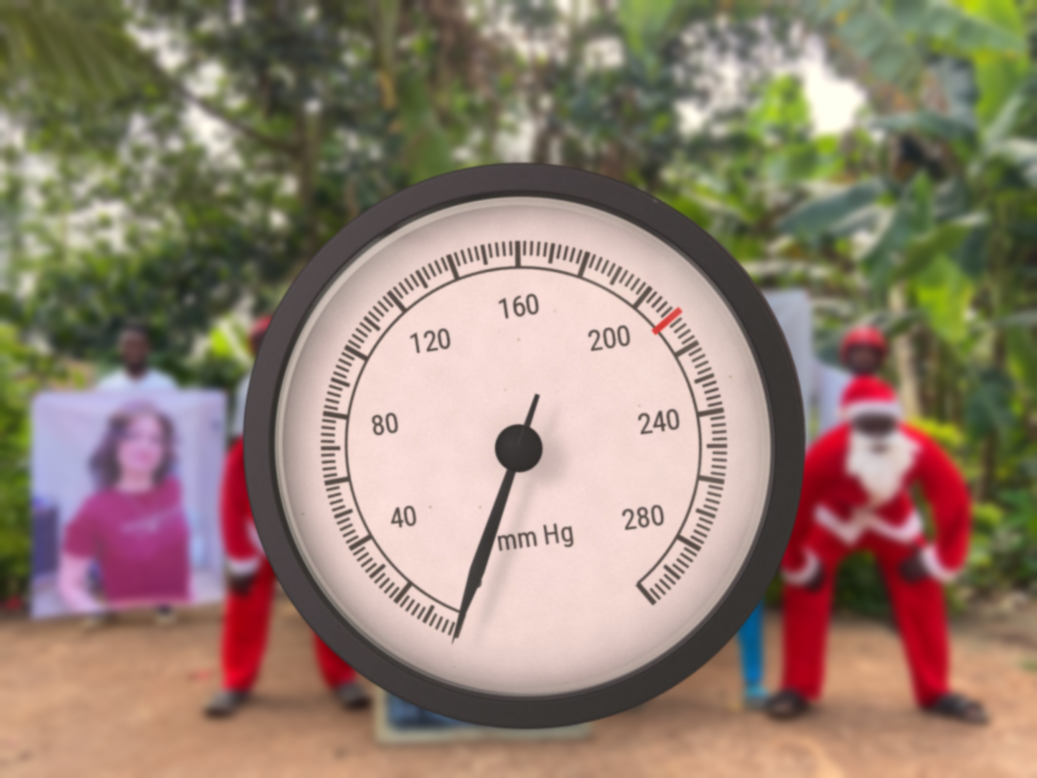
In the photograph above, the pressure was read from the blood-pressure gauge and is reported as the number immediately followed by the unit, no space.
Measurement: 0mmHg
